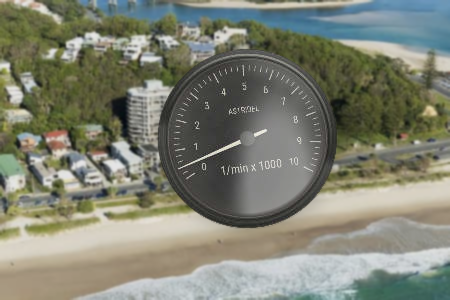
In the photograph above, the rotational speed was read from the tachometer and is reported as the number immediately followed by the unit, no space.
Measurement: 400rpm
